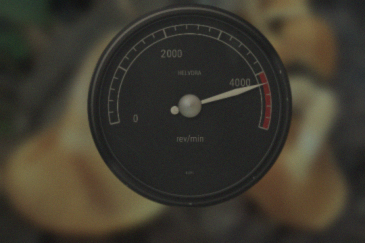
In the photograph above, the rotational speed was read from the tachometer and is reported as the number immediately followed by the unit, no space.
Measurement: 4200rpm
